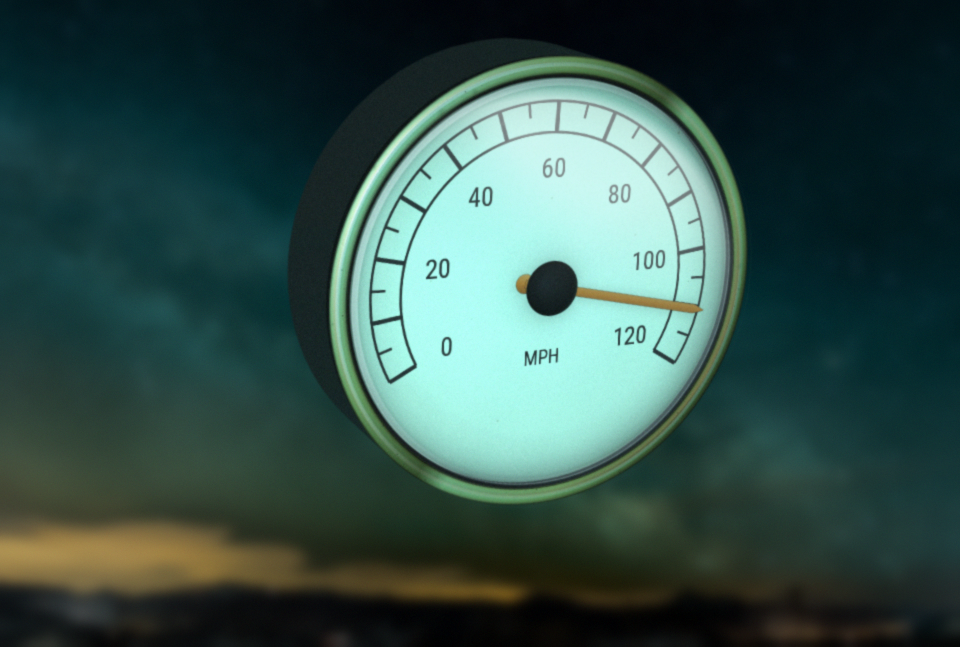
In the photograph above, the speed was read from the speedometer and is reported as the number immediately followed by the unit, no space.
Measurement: 110mph
